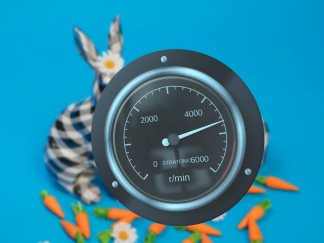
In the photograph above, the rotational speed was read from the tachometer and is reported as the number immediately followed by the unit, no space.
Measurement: 4700rpm
